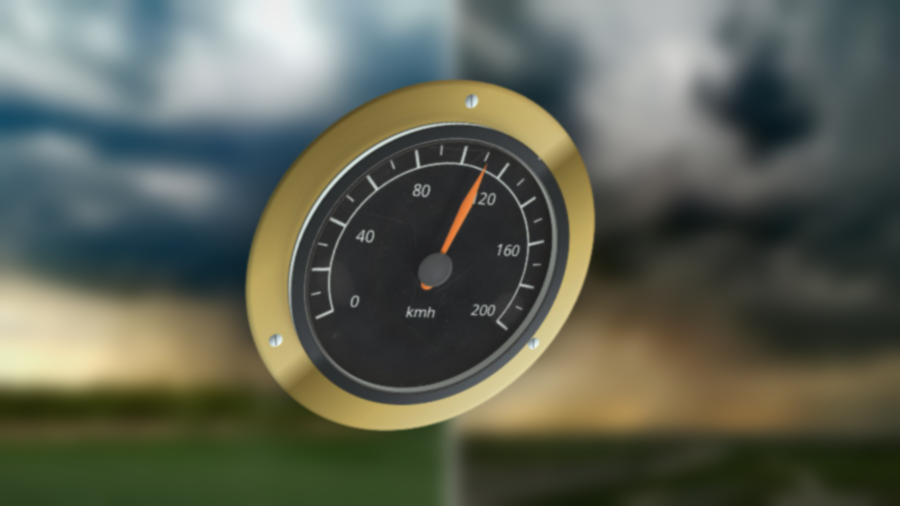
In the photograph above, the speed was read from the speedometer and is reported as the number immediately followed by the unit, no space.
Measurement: 110km/h
